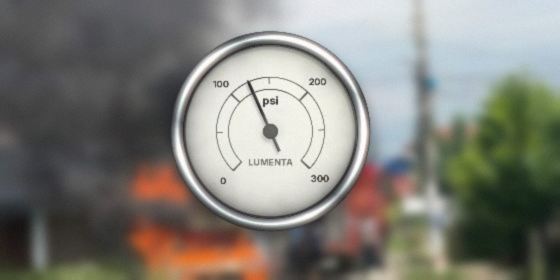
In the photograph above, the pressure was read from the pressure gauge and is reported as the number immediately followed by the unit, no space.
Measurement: 125psi
